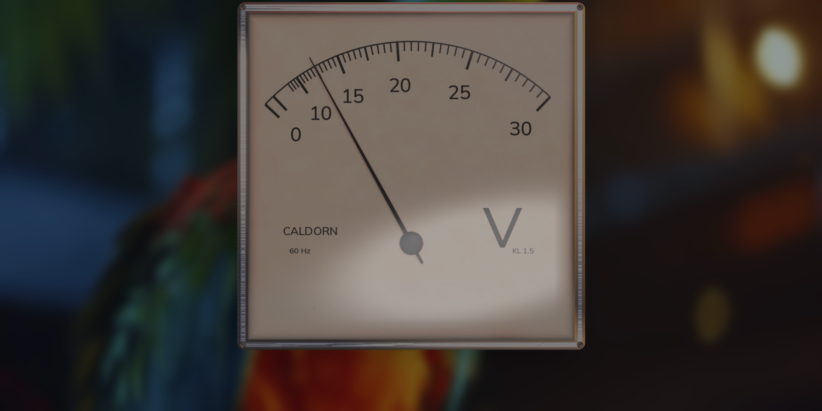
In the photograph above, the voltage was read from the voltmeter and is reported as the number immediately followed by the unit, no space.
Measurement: 12.5V
